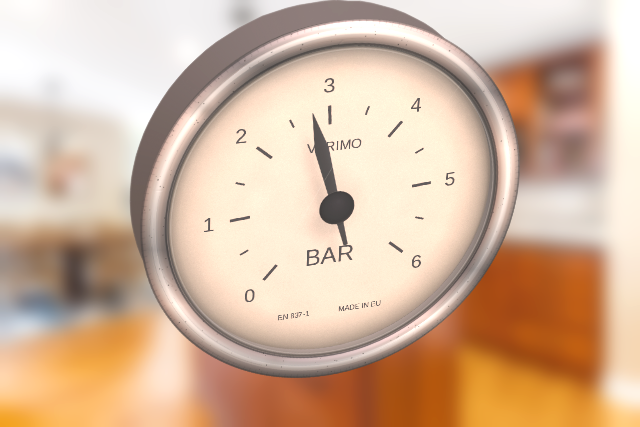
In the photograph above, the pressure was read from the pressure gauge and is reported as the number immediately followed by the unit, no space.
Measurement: 2.75bar
